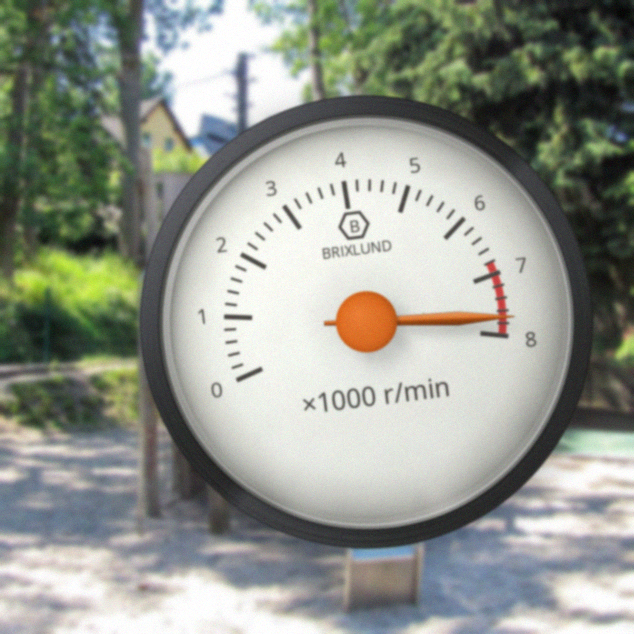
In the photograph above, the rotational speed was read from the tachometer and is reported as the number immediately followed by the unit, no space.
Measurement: 7700rpm
